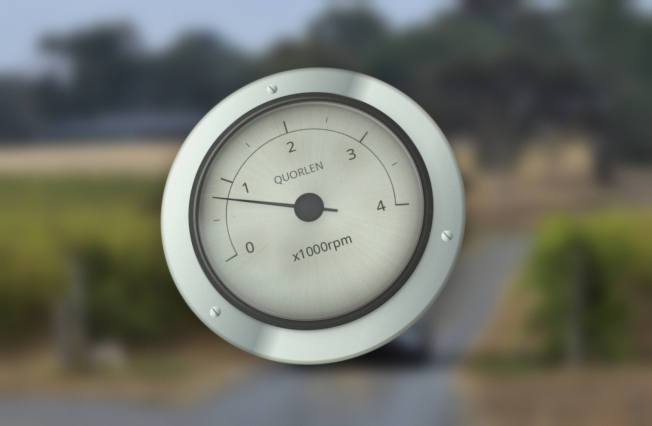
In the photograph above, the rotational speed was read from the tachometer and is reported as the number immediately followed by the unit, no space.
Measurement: 750rpm
